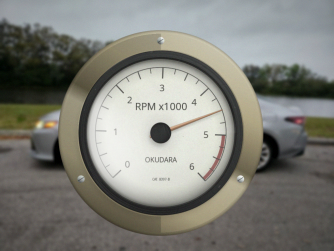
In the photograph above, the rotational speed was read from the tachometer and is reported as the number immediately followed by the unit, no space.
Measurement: 4500rpm
